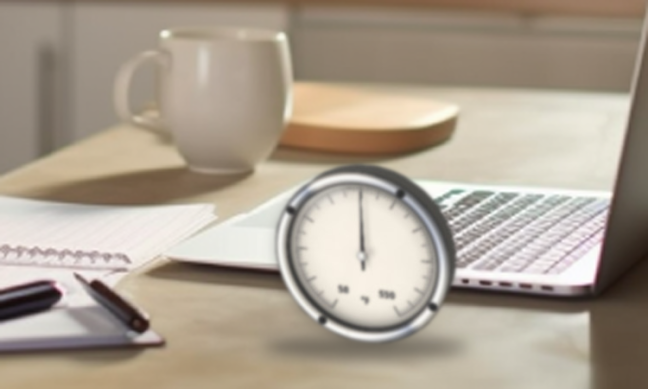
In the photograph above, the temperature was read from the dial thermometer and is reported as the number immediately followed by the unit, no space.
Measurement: 300°F
